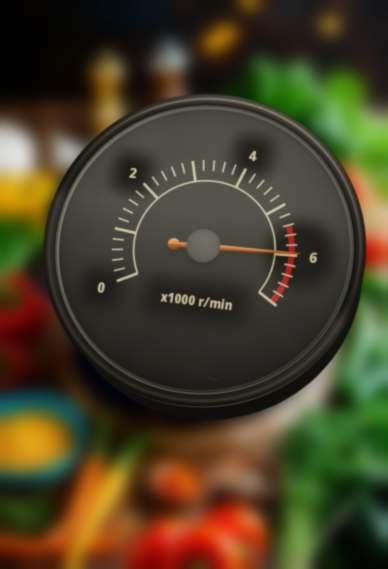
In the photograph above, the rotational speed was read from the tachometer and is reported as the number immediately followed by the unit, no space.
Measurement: 6000rpm
